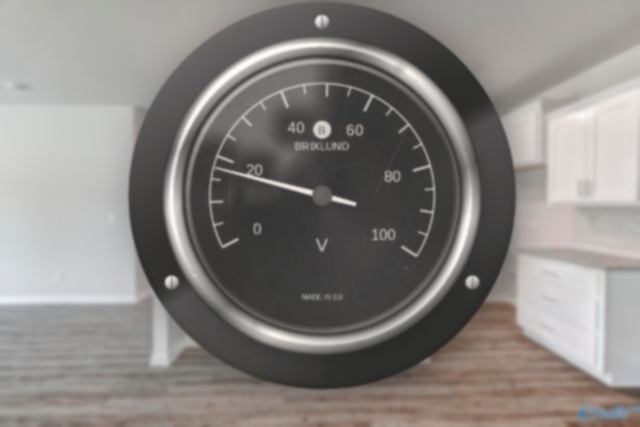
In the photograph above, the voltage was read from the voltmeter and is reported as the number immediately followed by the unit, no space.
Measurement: 17.5V
